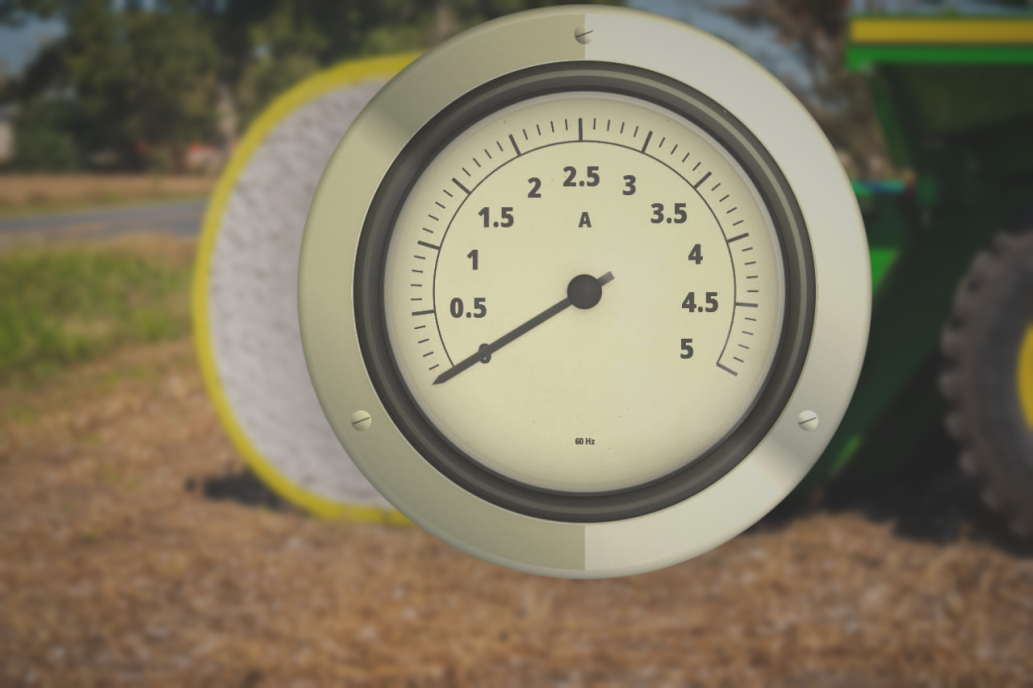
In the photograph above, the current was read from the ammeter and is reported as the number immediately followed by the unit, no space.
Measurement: 0A
